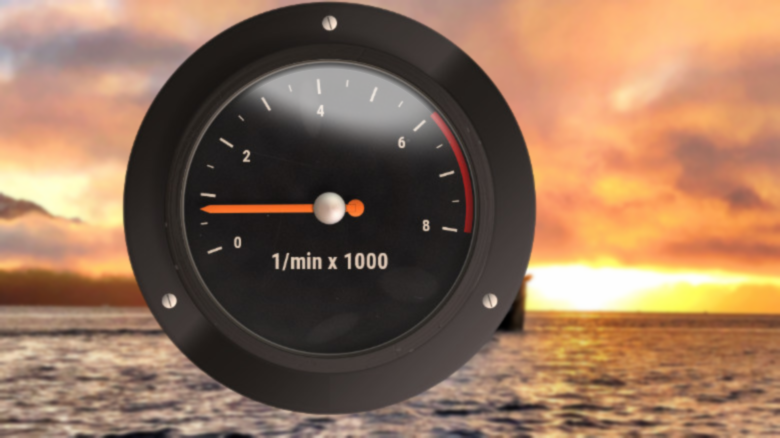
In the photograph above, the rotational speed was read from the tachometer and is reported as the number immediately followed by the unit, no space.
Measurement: 750rpm
